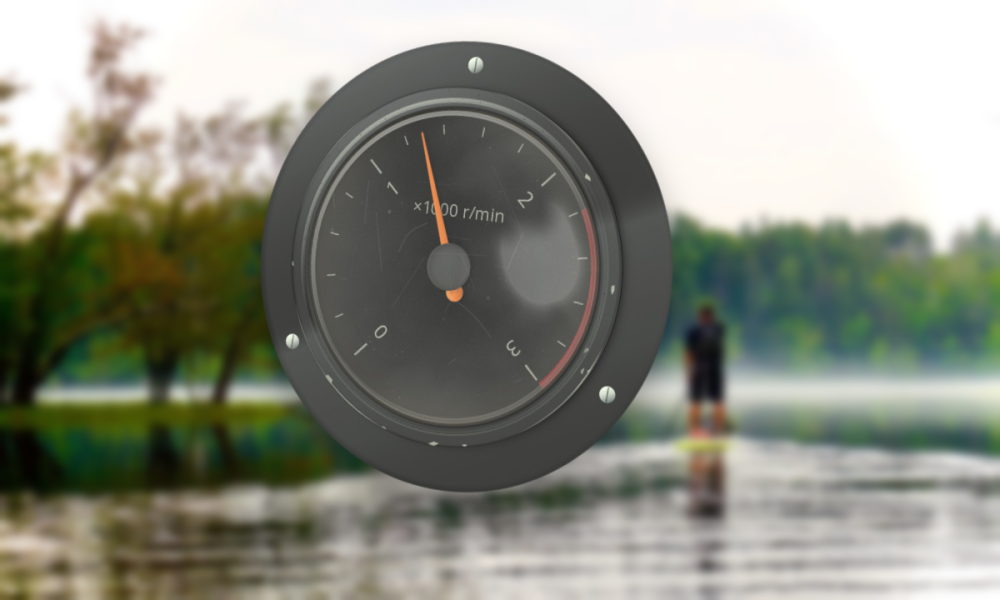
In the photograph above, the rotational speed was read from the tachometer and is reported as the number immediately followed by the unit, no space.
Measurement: 1300rpm
